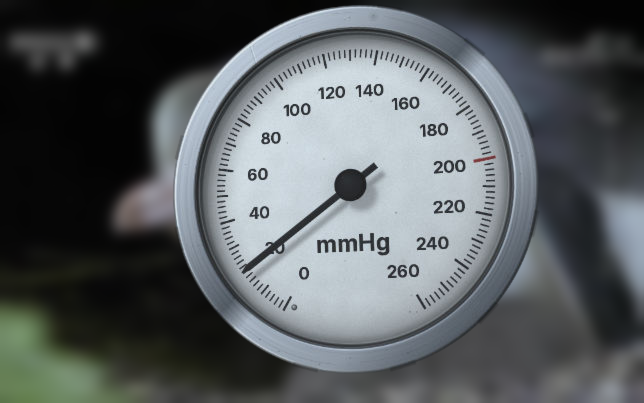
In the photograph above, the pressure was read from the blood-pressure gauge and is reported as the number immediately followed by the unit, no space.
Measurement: 20mmHg
